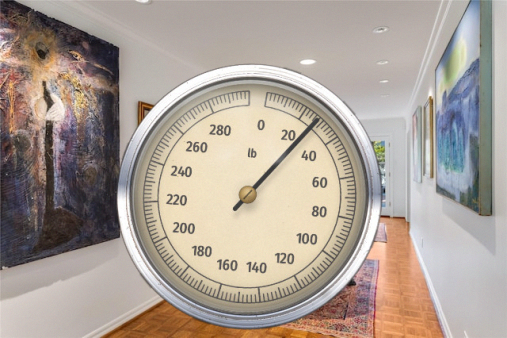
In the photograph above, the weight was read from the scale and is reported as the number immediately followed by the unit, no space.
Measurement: 28lb
